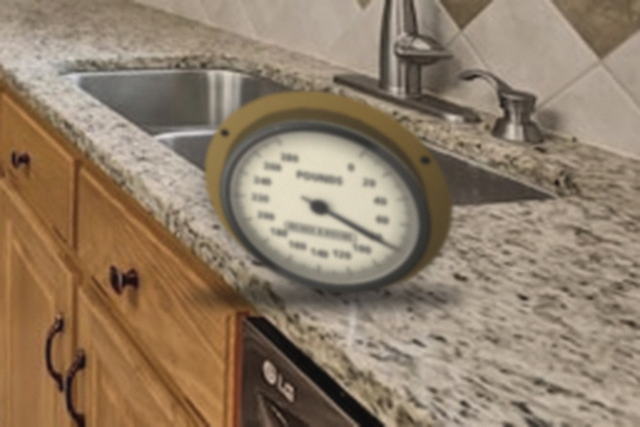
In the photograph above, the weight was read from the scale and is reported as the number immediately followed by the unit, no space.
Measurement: 80lb
